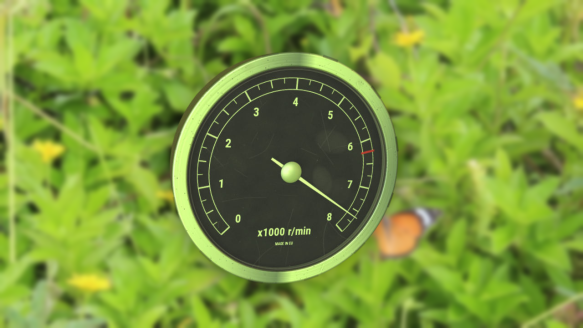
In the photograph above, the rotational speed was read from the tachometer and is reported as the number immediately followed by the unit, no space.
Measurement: 7625rpm
